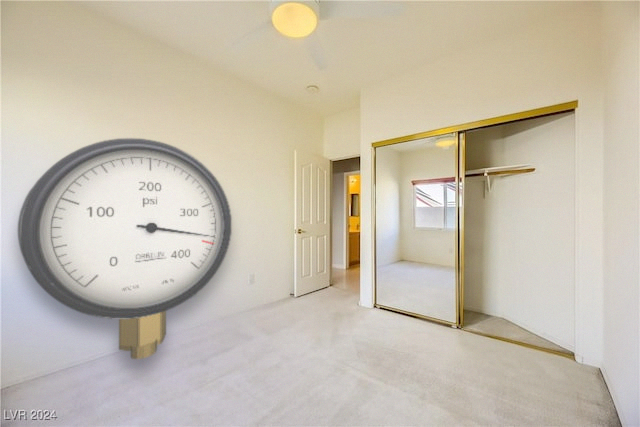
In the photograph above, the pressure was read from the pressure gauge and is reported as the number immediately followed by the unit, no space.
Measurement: 350psi
